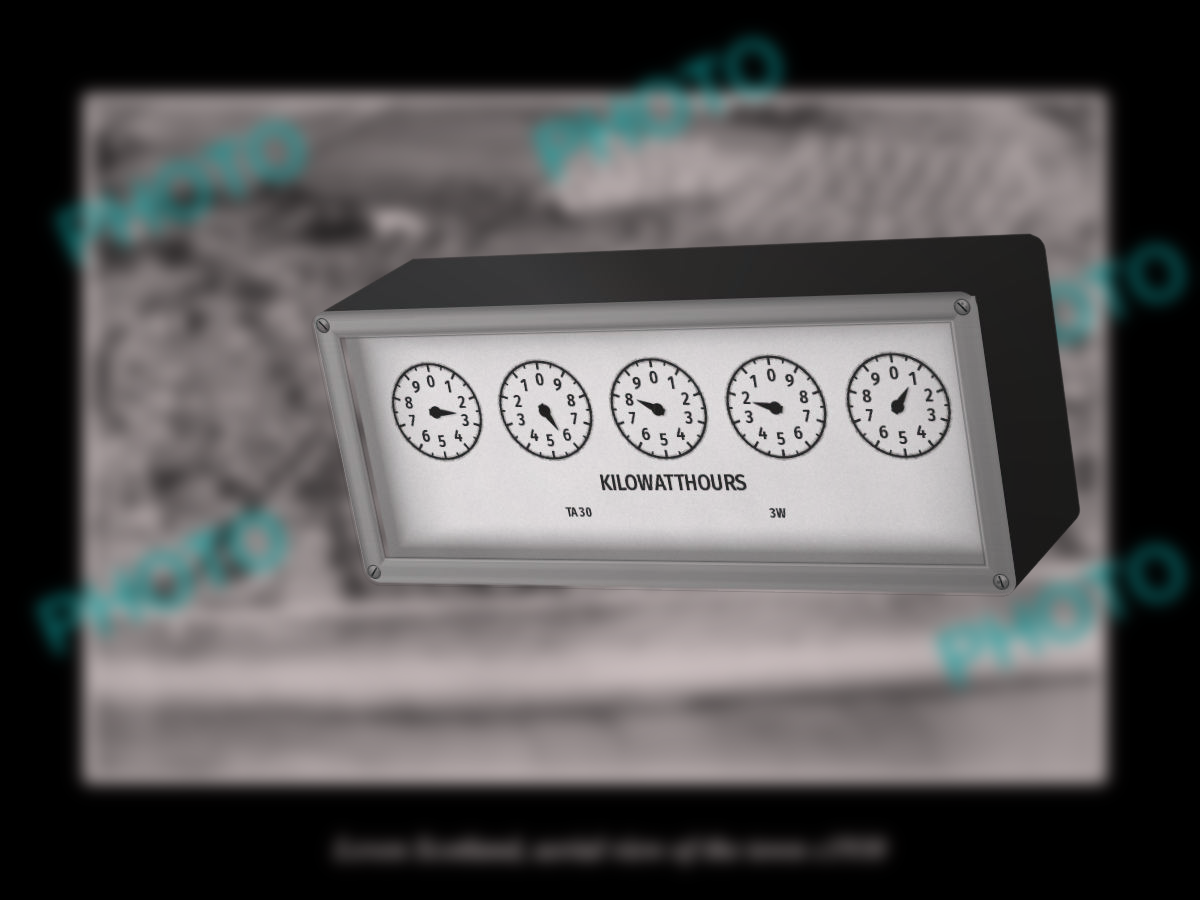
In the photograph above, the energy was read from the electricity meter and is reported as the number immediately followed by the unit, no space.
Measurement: 25821kWh
